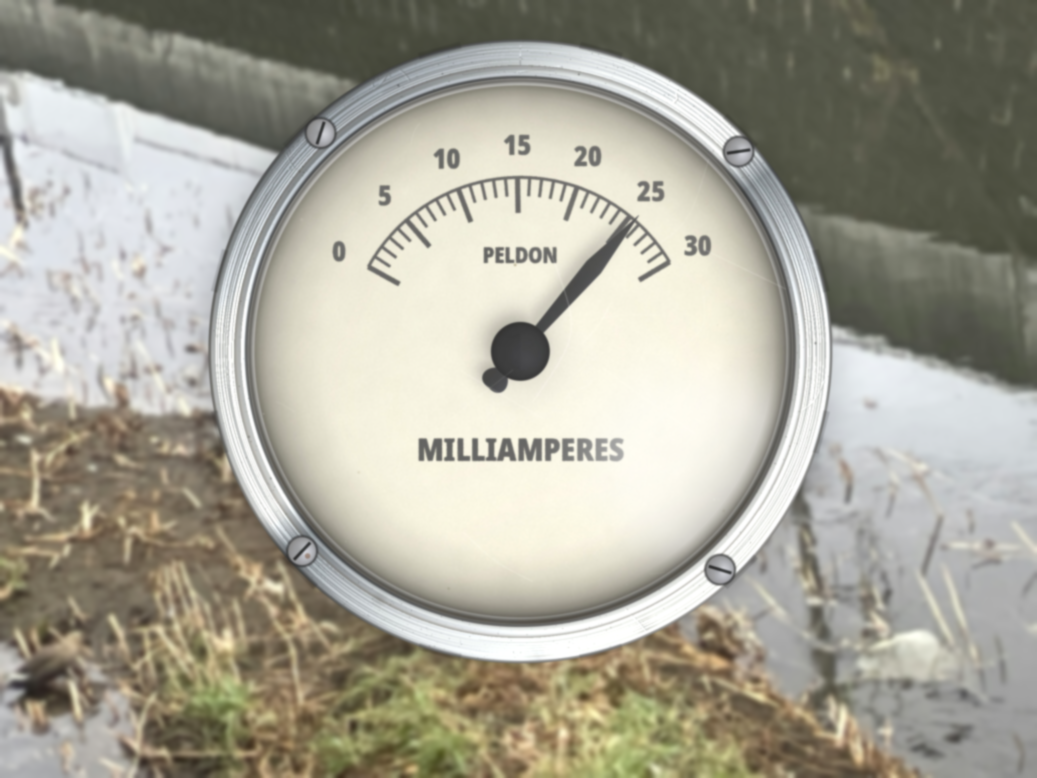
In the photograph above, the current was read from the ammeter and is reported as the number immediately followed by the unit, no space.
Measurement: 25.5mA
